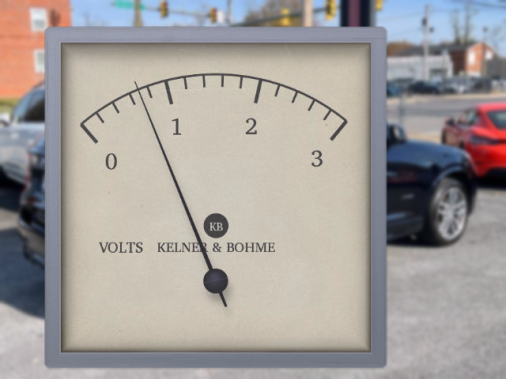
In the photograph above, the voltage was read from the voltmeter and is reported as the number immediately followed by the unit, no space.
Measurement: 0.7V
